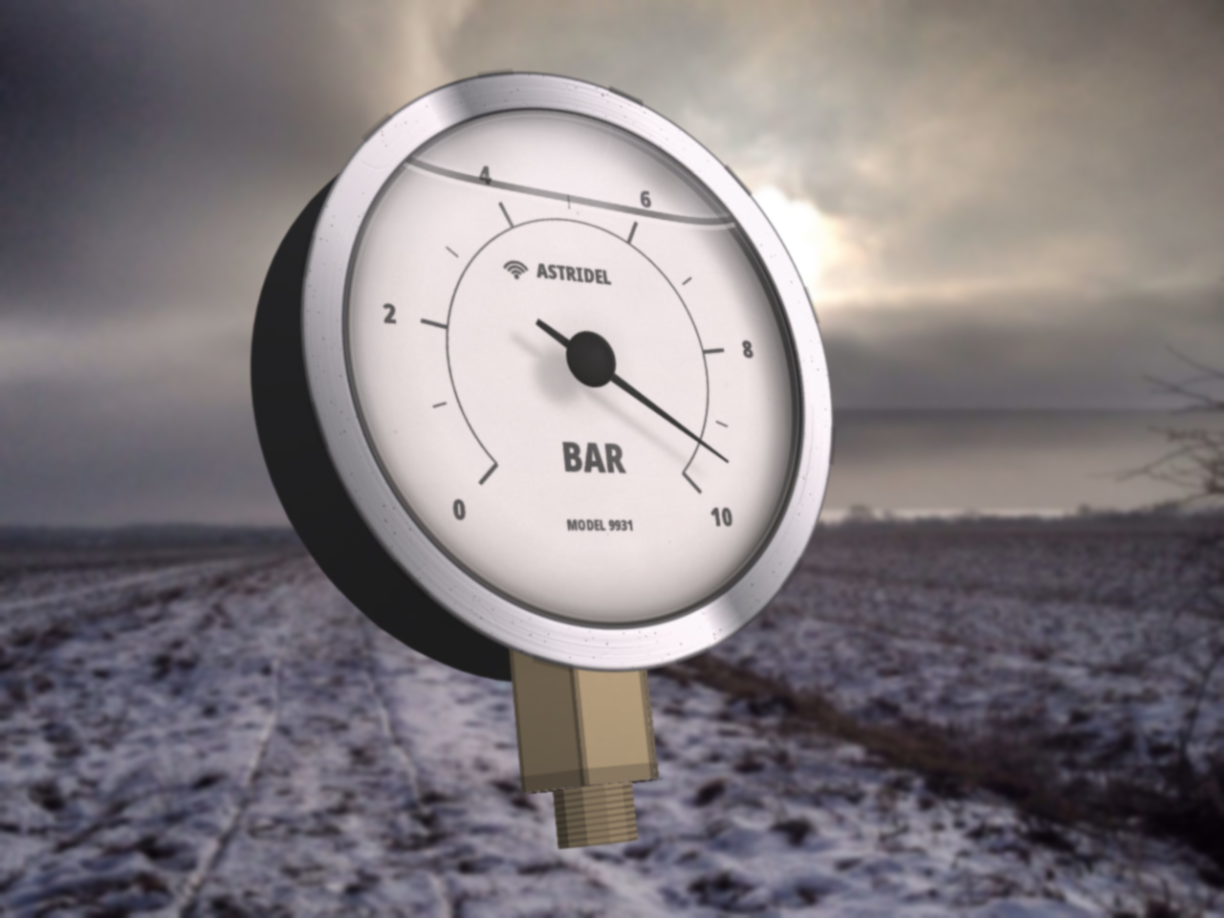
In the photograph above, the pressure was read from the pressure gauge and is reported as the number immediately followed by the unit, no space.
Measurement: 9.5bar
